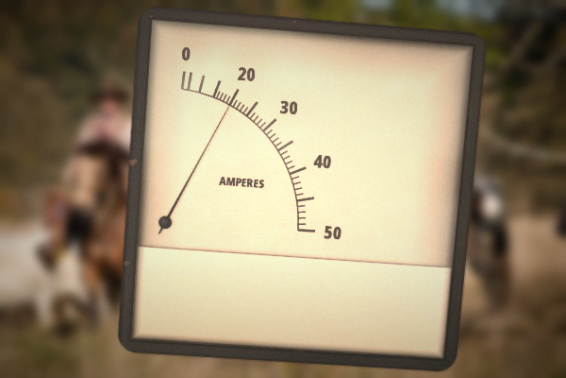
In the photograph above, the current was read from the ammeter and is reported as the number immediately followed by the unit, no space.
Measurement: 20A
